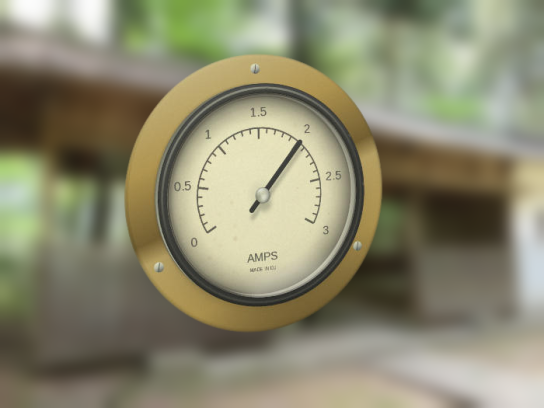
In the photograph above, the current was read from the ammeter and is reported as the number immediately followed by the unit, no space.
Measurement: 2A
